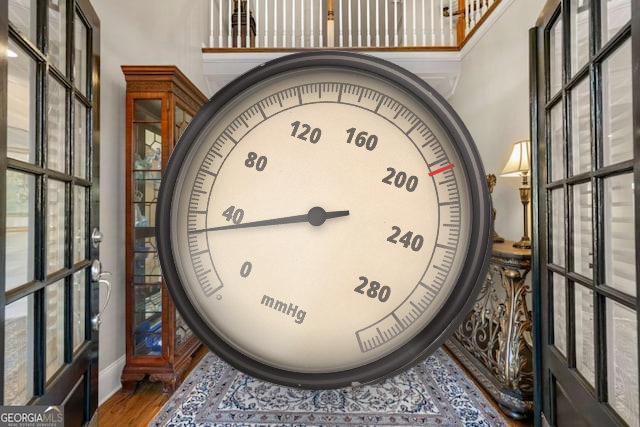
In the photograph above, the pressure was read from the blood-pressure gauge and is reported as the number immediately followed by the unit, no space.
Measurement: 30mmHg
